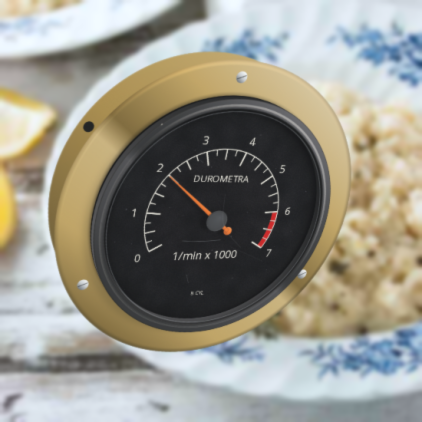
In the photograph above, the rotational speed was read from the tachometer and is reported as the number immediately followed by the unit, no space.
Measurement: 2000rpm
